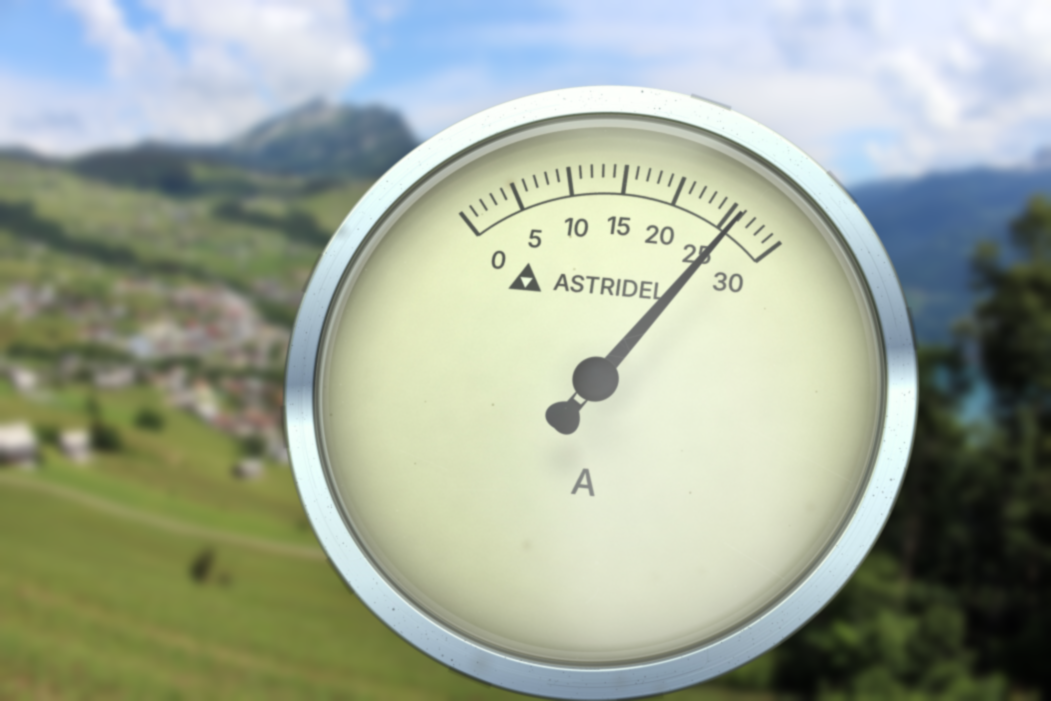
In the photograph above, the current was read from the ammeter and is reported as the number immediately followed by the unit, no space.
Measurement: 26A
